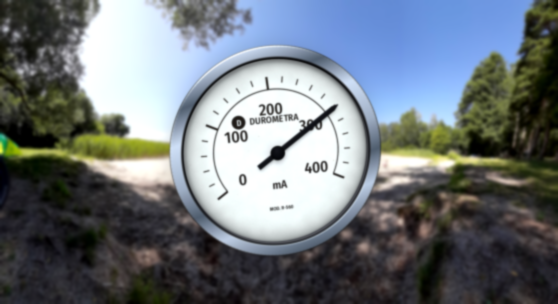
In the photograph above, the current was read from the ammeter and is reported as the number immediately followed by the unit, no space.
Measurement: 300mA
